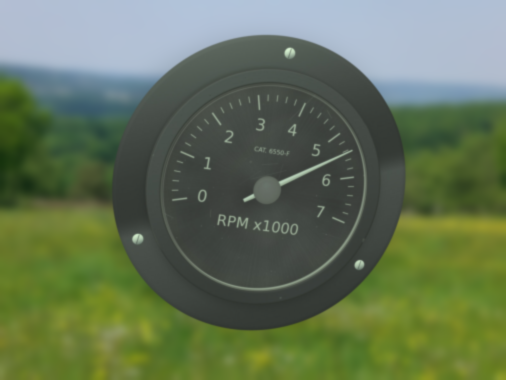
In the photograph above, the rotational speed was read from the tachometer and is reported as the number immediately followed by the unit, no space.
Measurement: 5400rpm
